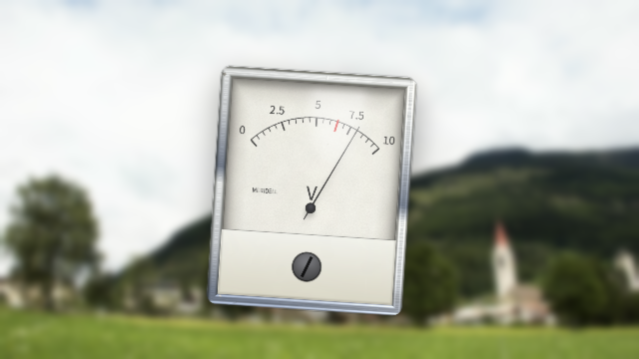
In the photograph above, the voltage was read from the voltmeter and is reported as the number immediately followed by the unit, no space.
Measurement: 8V
